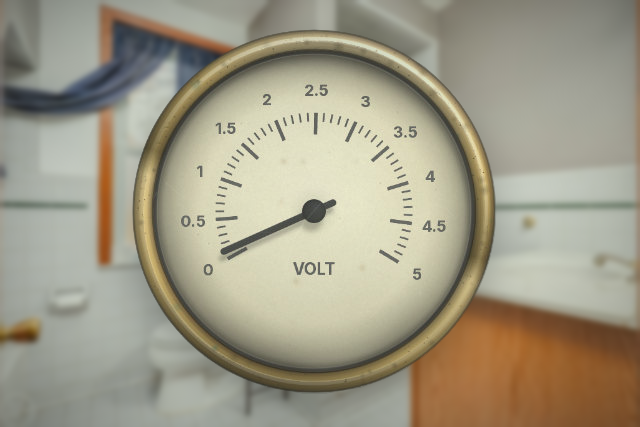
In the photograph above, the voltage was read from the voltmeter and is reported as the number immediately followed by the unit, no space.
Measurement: 0.1V
